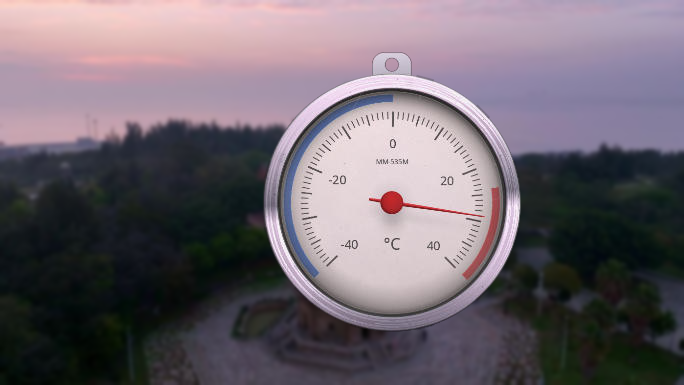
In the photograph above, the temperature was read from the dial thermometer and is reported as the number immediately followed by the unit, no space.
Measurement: 29°C
